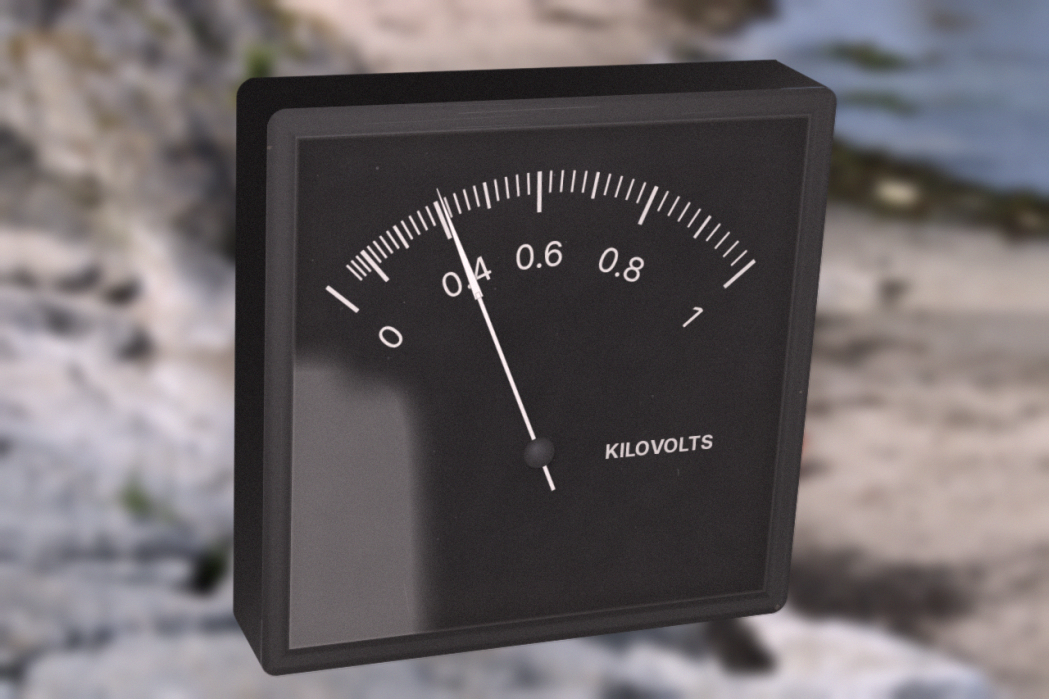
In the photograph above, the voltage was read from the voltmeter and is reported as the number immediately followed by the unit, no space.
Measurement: 0.41kV
